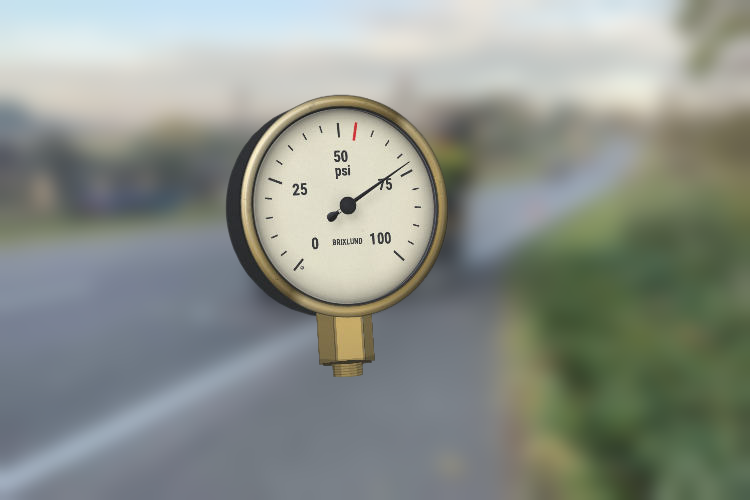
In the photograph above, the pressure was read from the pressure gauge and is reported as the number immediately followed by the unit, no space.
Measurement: 72.5psi
